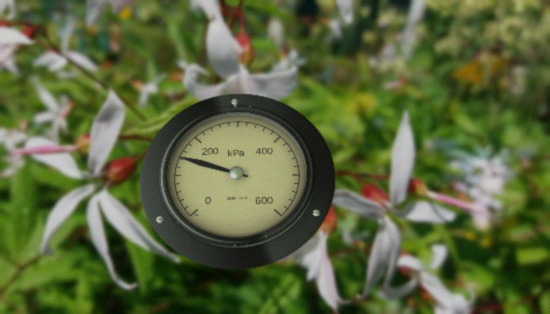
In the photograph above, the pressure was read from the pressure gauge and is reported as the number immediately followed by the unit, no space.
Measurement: 140kPa
